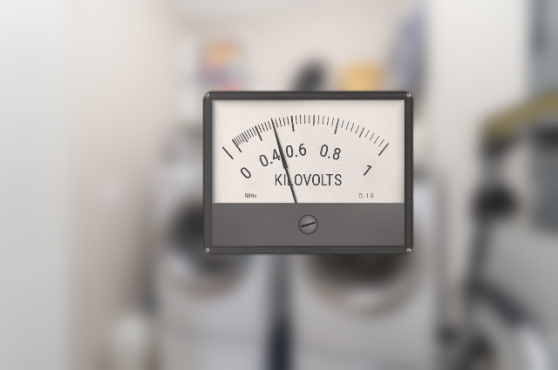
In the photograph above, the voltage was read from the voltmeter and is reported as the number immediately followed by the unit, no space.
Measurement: 0.5kV
